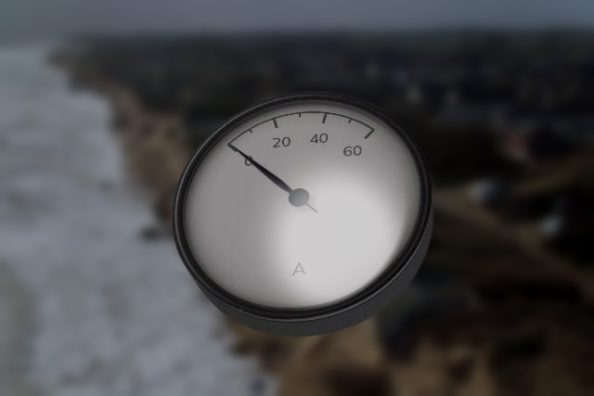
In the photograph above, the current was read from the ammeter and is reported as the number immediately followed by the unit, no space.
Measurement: 0A
